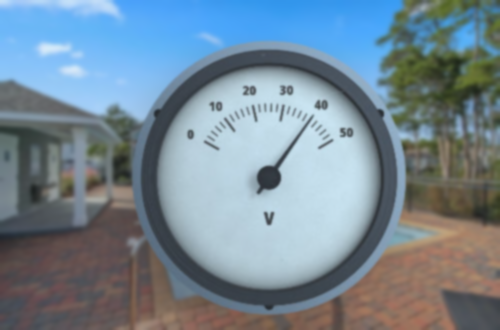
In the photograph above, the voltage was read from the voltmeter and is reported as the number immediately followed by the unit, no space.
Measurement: 40V
